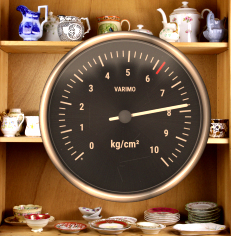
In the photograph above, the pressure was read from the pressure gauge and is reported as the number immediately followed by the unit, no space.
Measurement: 7.8kg/cm²
